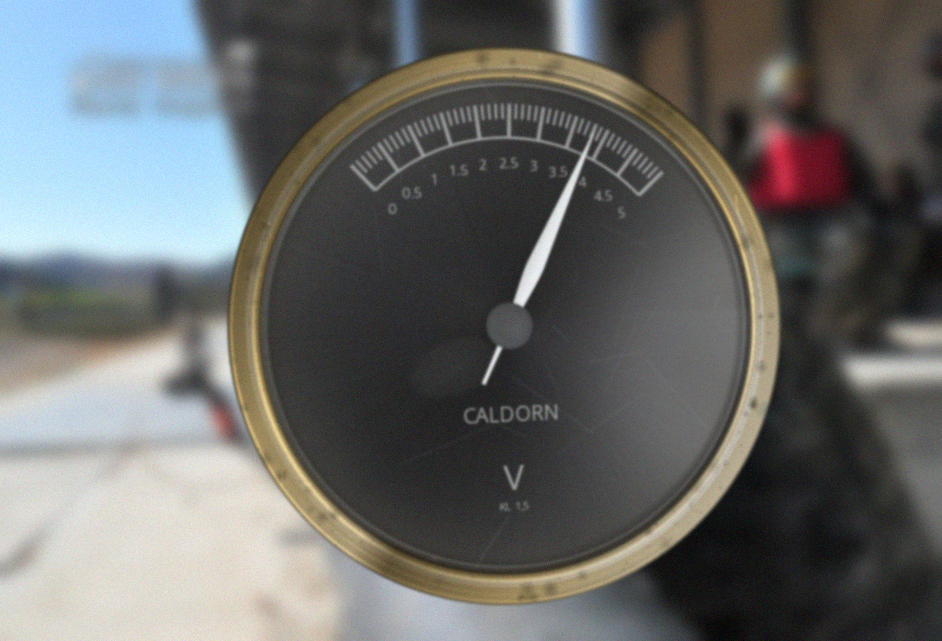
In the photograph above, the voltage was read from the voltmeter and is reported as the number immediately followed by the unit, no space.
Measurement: 3.8V
